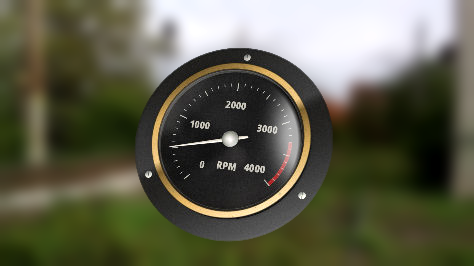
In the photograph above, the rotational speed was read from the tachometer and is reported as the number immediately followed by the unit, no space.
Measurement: 500rpm
